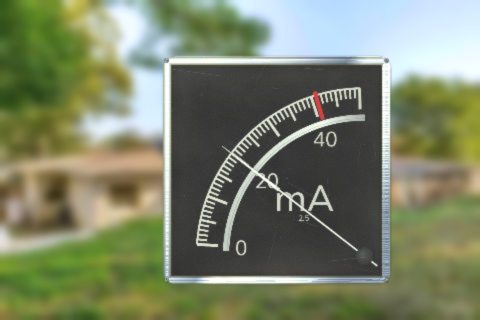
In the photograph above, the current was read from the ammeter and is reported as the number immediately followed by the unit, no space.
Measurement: 20mA
